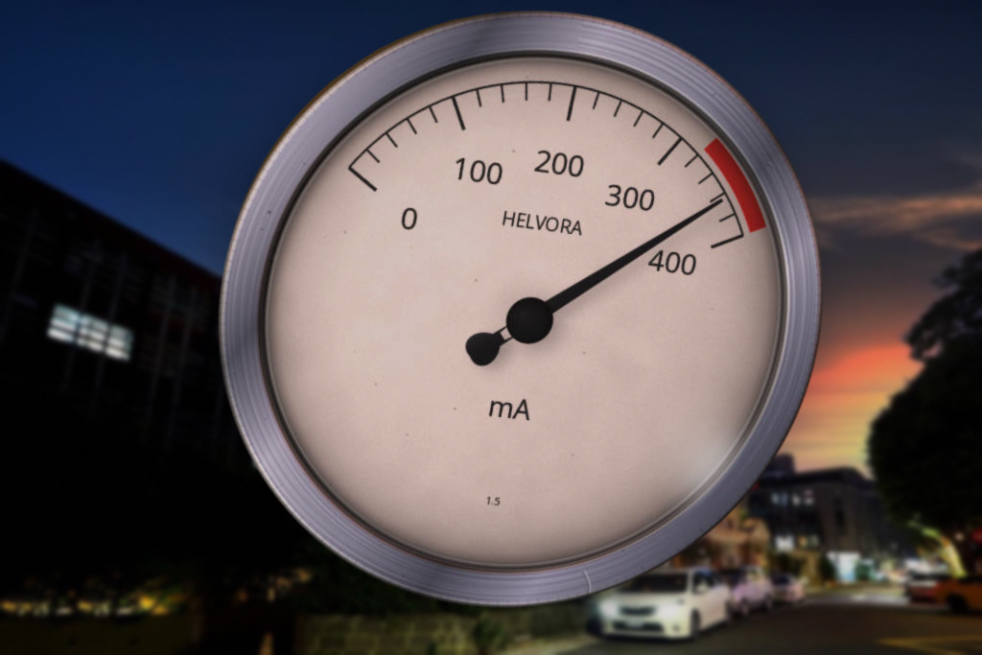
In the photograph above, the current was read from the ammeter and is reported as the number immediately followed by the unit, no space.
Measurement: 360mA
